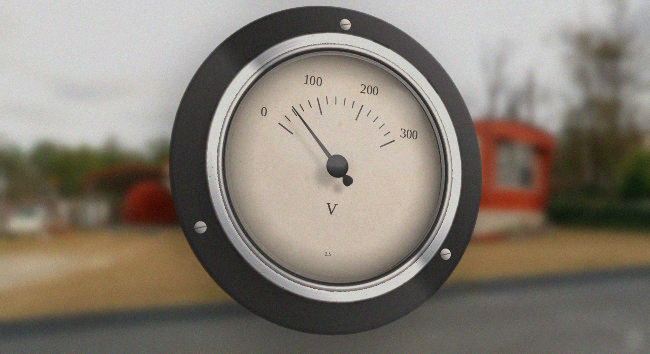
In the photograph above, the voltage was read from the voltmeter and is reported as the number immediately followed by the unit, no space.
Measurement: 40V
